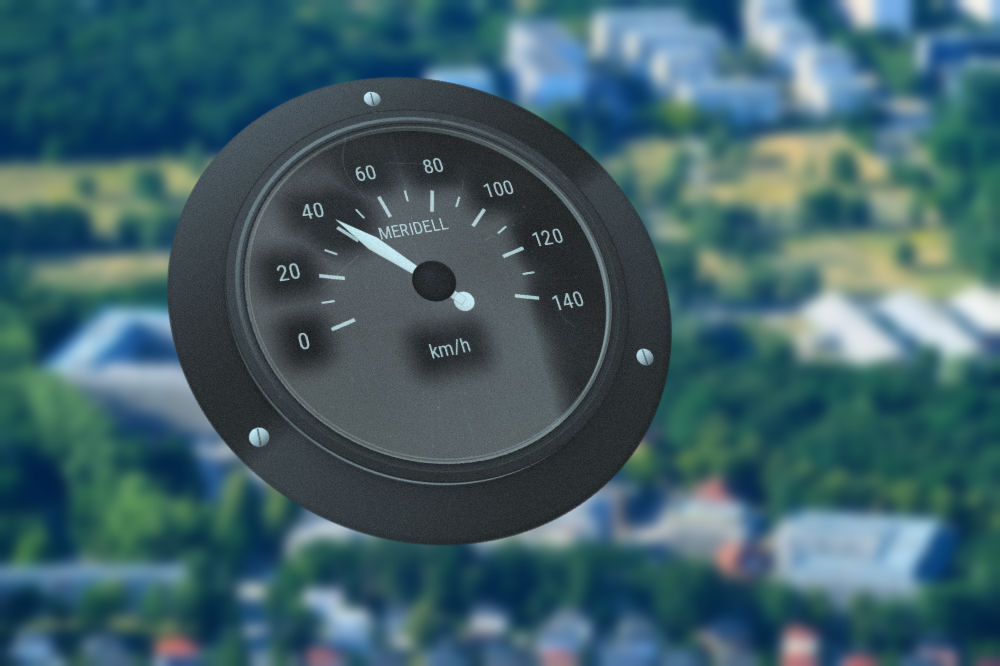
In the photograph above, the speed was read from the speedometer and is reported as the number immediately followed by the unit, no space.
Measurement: 40km/h
